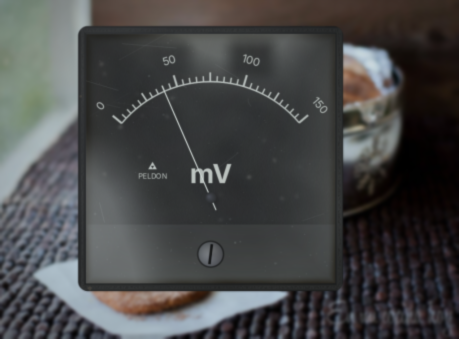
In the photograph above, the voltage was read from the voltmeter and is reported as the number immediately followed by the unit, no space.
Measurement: 40mV
